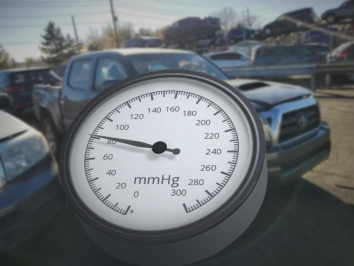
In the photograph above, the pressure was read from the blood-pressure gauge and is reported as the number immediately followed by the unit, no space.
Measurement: 80mmHg
